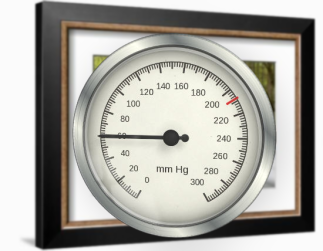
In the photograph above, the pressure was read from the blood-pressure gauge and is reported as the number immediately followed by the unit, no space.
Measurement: 60mmHg
